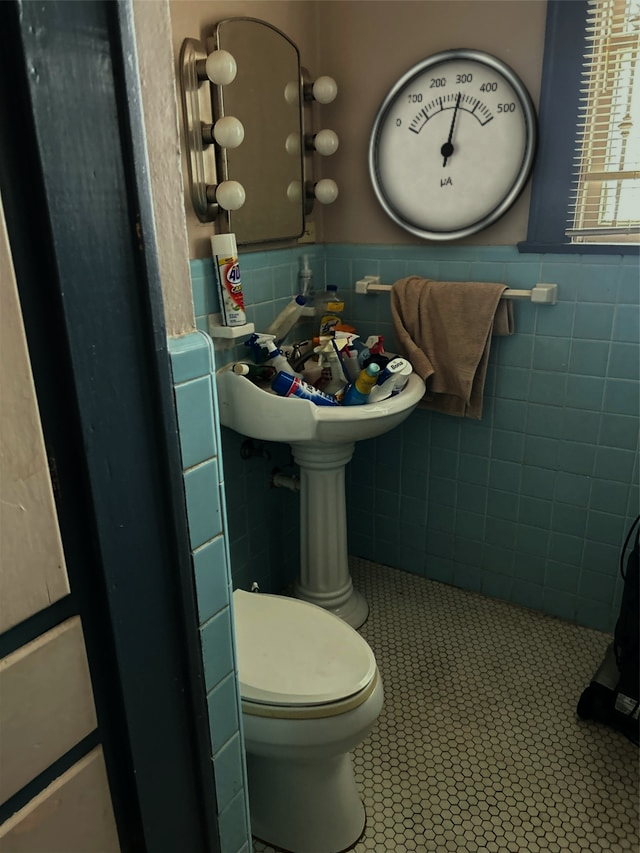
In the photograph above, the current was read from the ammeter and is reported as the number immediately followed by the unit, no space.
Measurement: 300µA
